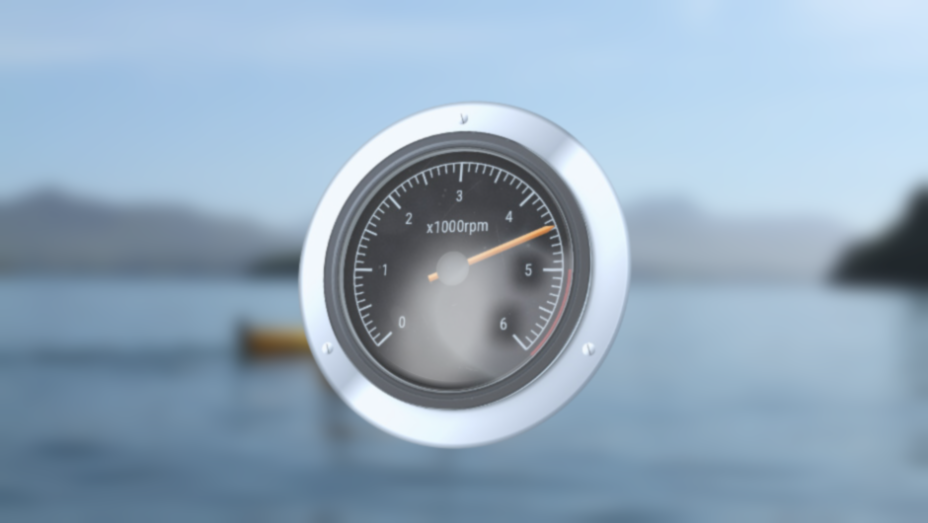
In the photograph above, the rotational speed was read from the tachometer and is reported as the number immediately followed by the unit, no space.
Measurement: 4500rpm
